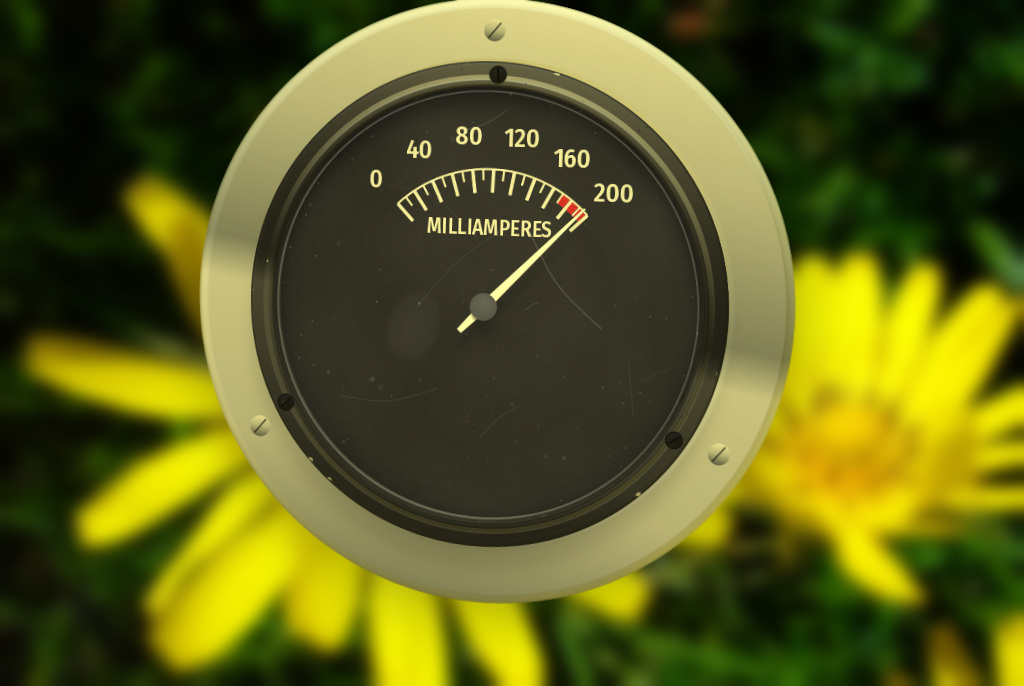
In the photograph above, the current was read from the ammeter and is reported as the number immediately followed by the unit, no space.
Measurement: 195mA
